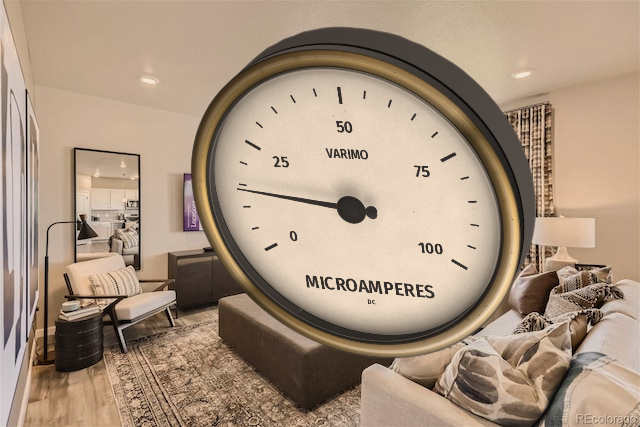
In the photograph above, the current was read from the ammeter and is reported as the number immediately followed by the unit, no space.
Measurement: 15µA
